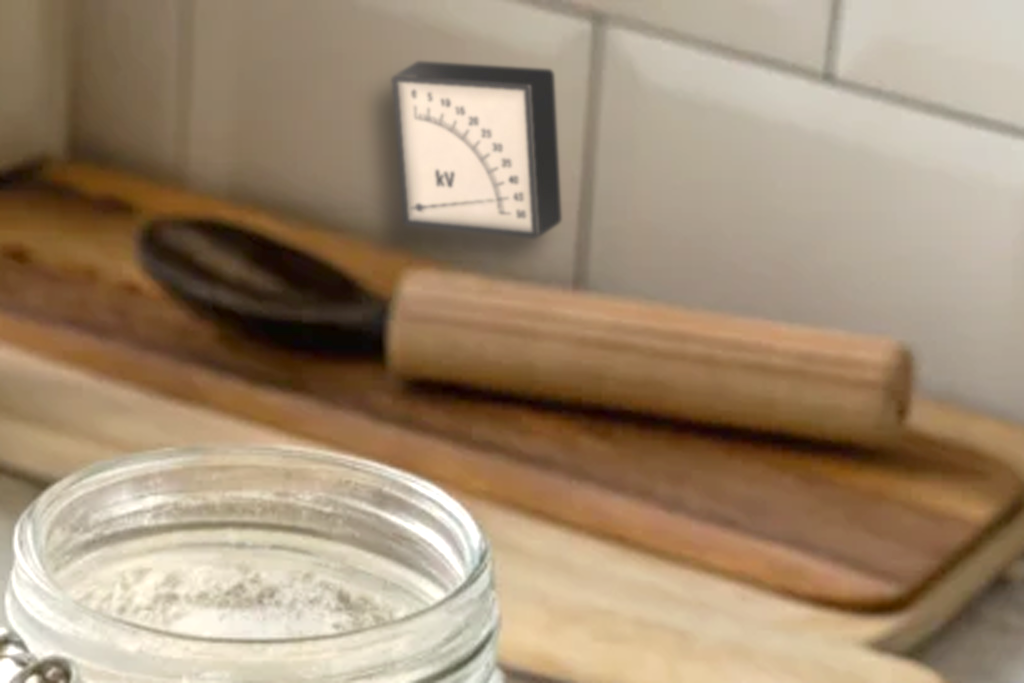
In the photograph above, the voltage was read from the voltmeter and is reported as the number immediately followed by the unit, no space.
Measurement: 45kV
